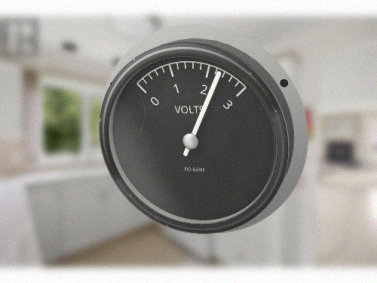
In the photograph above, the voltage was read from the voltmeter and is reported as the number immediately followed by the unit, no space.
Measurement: 2.3V
